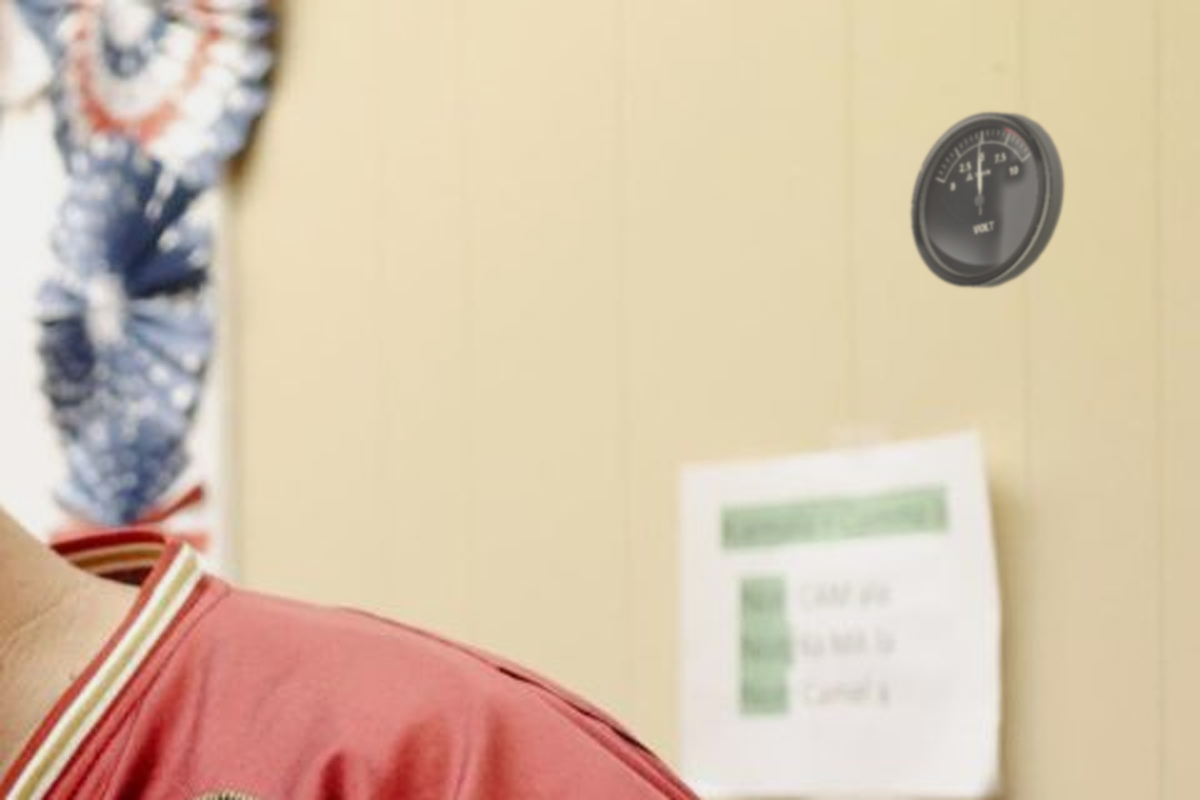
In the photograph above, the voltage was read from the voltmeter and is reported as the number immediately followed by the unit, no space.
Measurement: 5V
